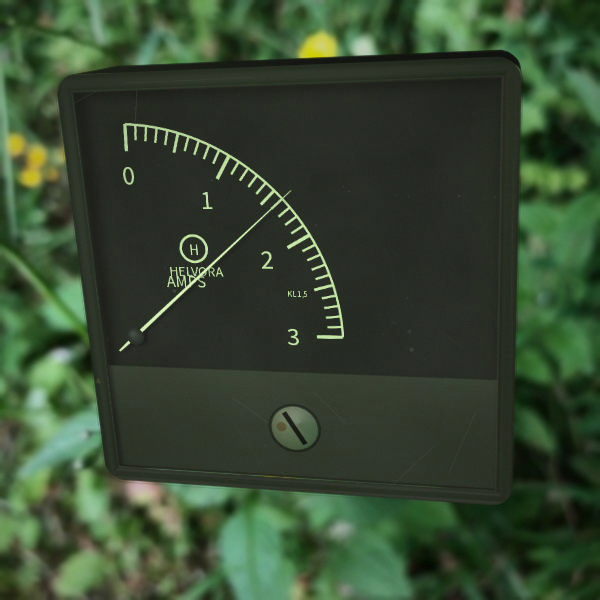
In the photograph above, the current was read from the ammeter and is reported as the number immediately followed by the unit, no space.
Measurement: 1.6A
